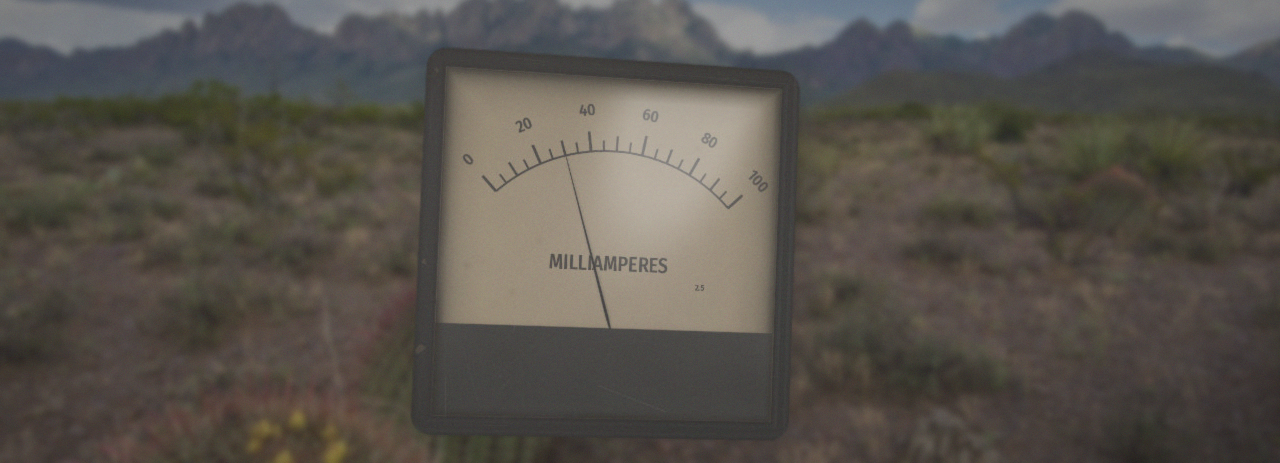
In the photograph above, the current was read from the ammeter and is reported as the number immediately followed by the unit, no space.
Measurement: 30mA
